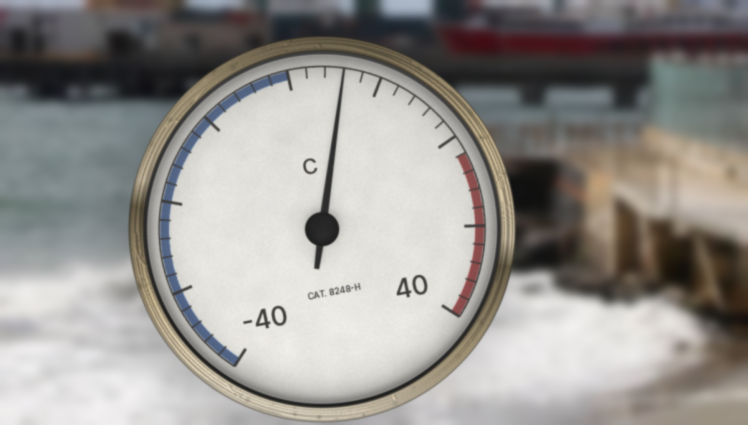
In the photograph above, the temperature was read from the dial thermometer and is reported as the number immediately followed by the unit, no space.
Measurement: 6°C
